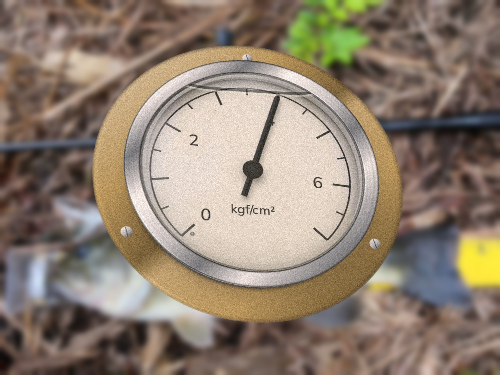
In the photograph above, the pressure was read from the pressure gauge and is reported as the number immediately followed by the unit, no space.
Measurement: 4kg/cm²
